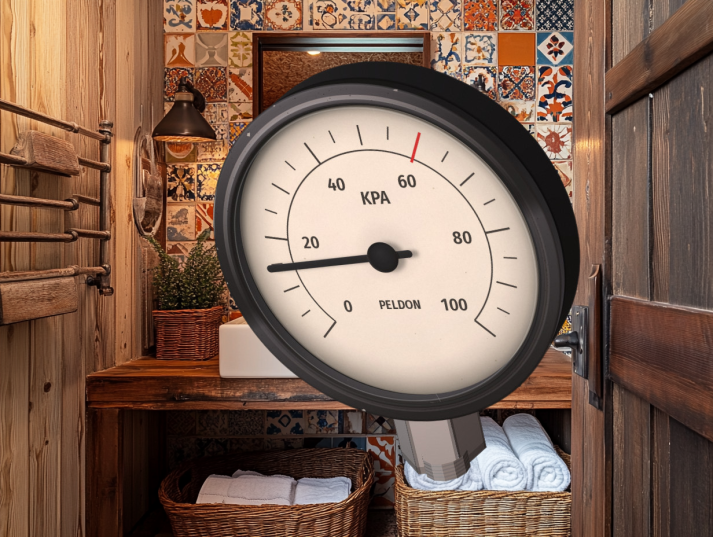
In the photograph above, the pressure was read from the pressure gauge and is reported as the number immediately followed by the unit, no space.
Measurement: 15kPa
